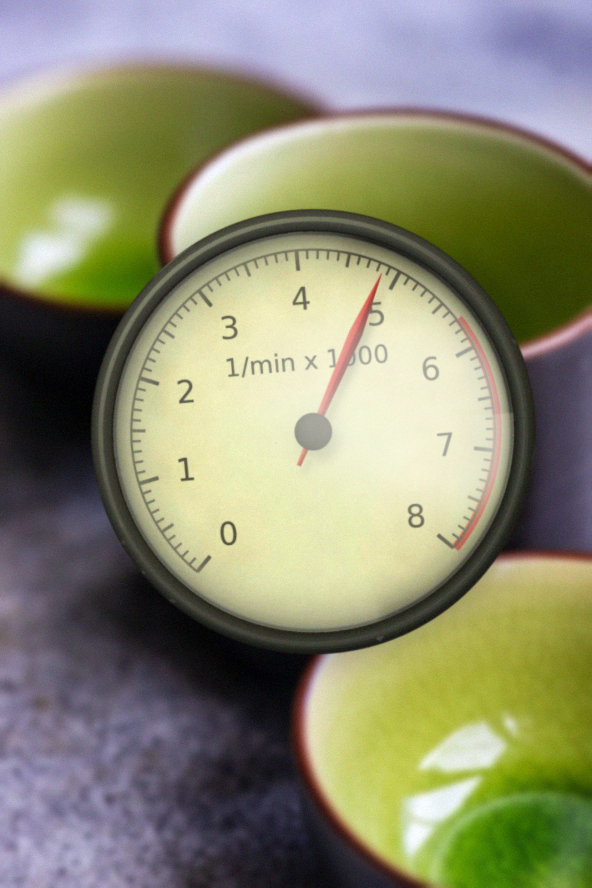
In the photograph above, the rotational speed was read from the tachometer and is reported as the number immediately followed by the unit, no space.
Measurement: 4850rpm
